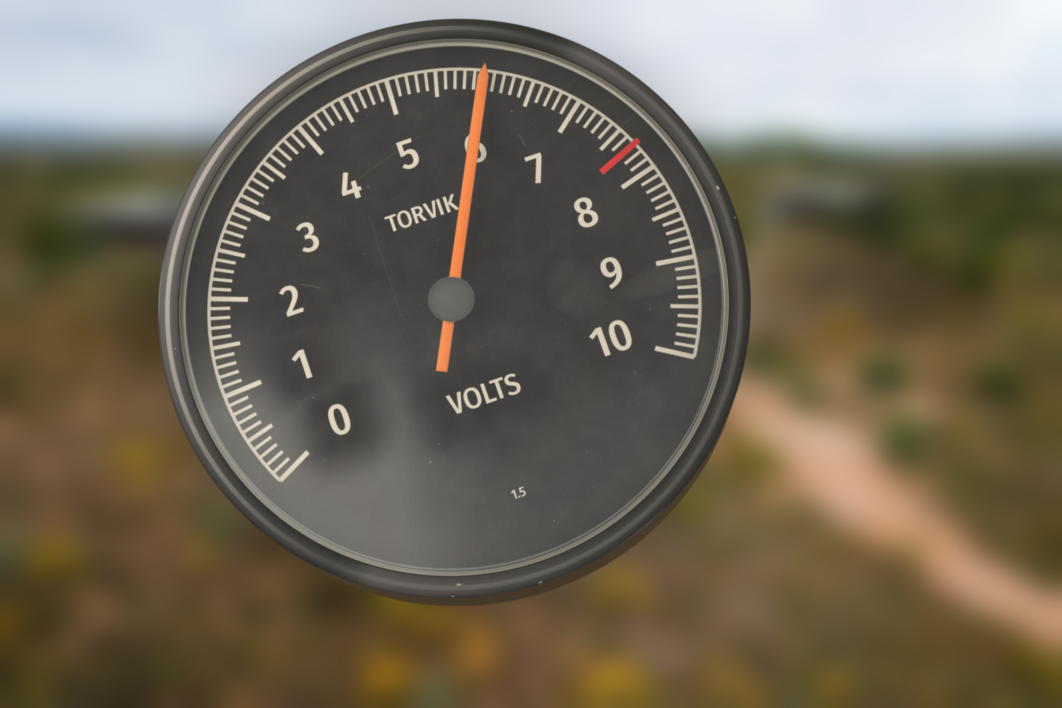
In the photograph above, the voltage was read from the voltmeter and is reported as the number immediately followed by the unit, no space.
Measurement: 6V
